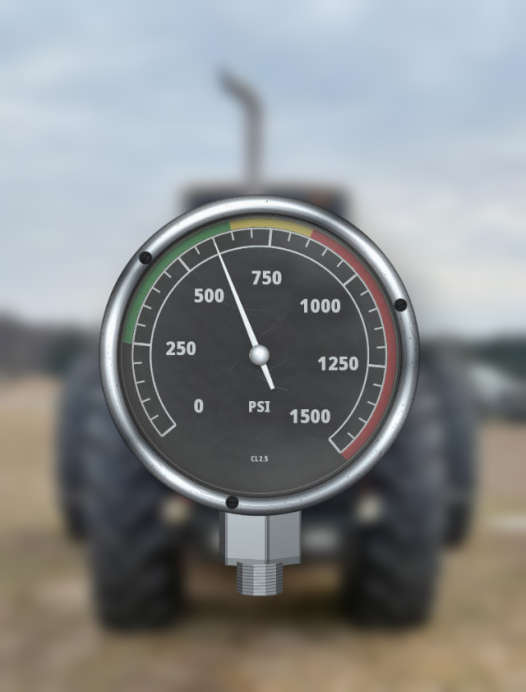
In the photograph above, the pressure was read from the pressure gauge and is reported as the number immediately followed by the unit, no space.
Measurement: 600psi
